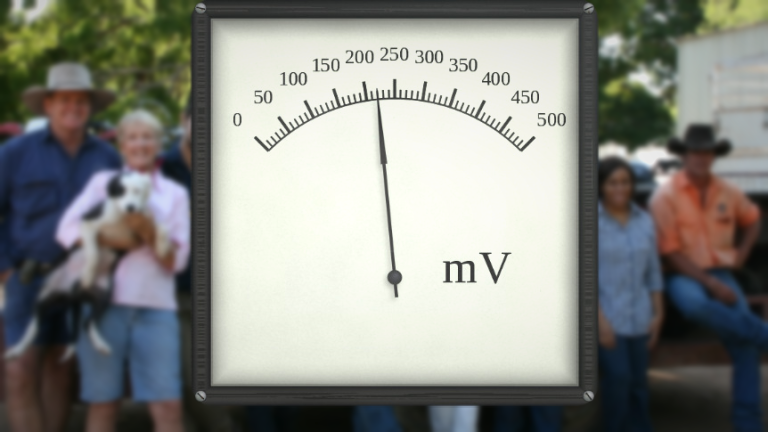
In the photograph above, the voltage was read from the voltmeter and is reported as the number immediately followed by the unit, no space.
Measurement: 220mV
